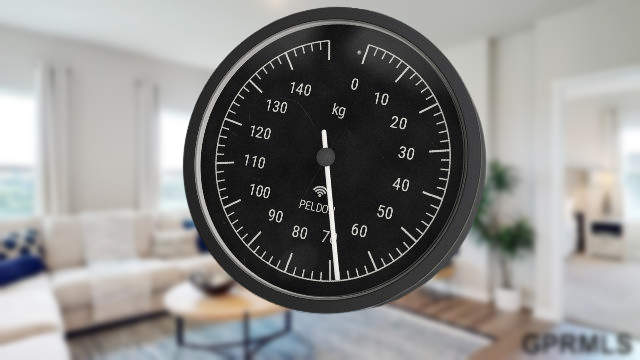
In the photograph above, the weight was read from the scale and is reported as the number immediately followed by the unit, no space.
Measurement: 68kg
